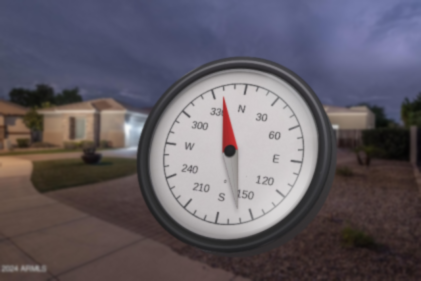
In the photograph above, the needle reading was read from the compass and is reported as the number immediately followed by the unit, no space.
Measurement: 340°
